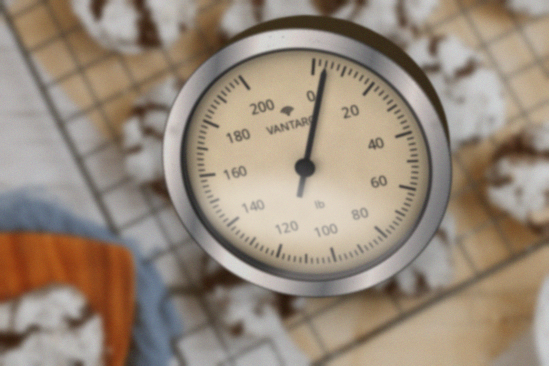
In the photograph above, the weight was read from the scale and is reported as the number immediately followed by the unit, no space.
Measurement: 4lb
